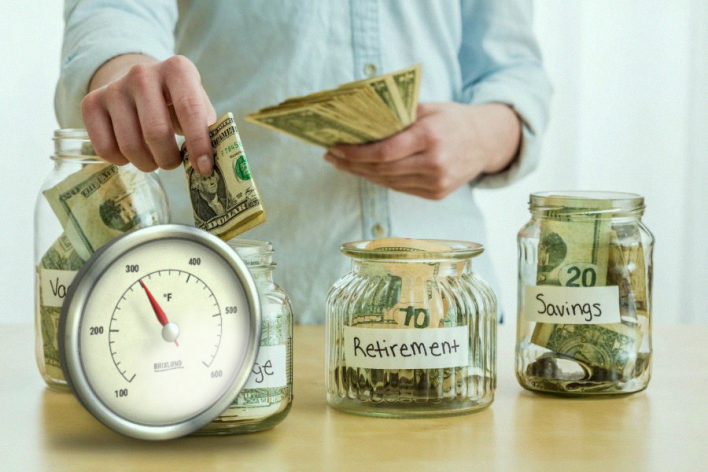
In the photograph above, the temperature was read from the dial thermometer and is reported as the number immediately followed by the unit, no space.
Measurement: 300°F
